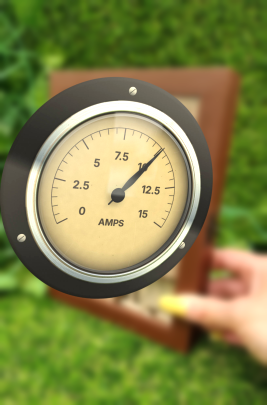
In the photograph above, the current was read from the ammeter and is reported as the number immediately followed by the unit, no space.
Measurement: 10A
